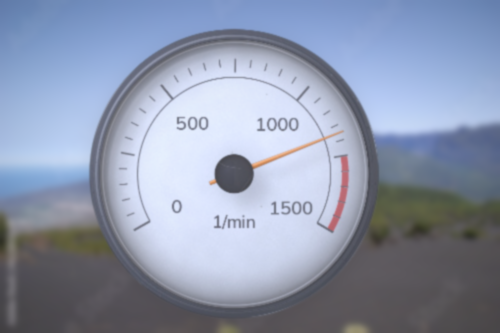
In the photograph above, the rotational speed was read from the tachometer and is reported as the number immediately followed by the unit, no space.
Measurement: 1175rpm
